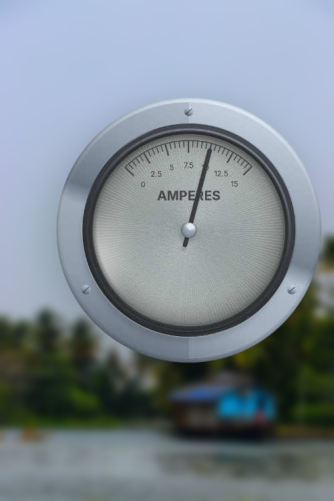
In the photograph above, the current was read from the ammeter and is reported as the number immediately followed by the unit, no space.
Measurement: 10A
